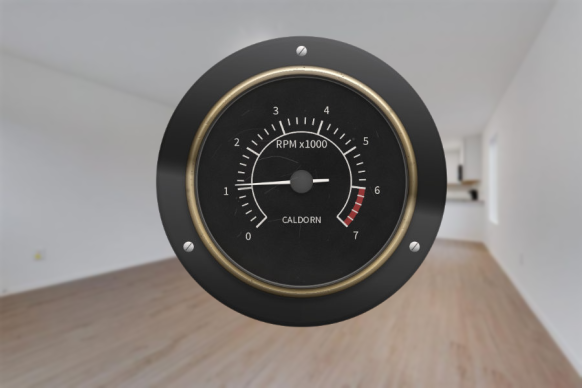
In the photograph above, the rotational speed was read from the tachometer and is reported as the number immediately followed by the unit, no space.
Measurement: 1100rpm
